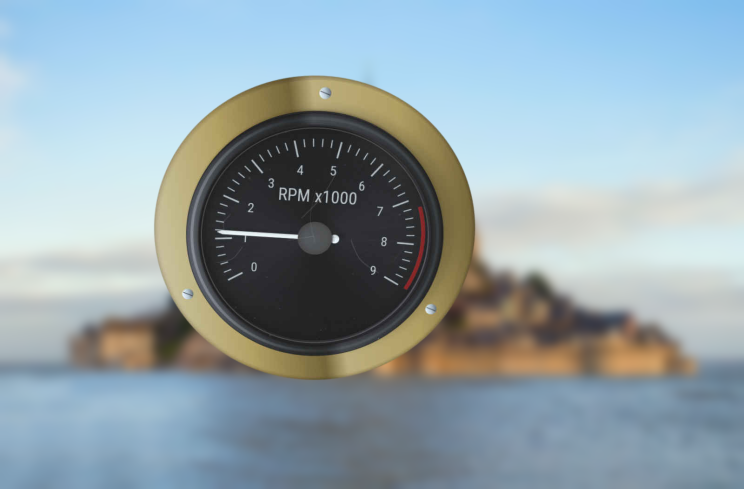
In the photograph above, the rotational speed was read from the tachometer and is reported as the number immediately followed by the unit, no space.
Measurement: 1200rpm
